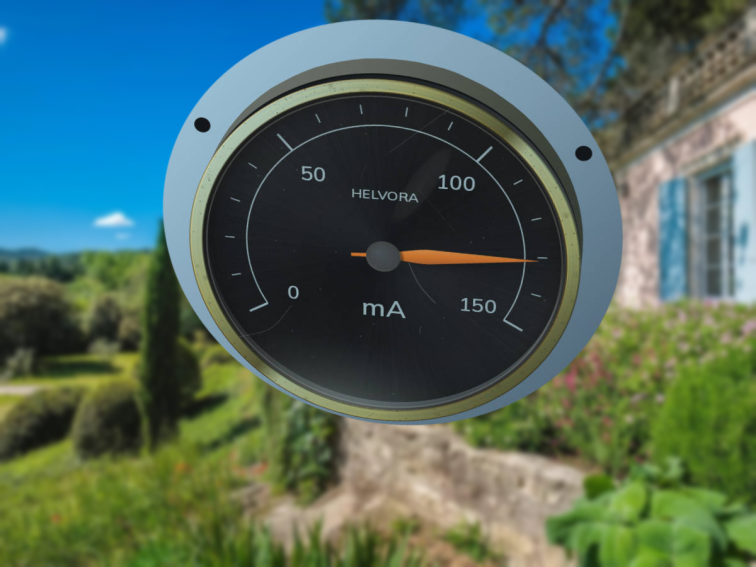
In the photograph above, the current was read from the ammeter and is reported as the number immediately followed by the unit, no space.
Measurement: 130mA
